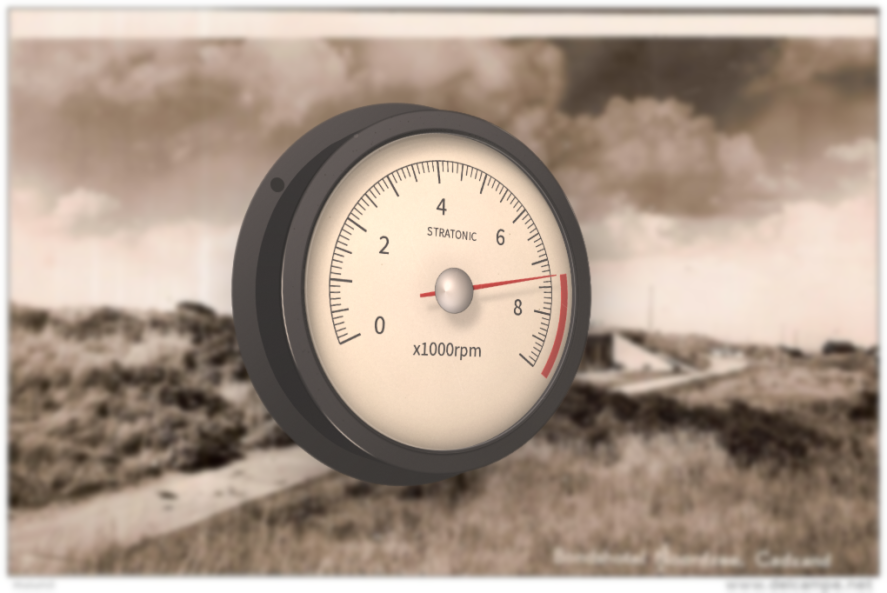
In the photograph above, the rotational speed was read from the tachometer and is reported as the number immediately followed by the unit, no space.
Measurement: 7300rpm
